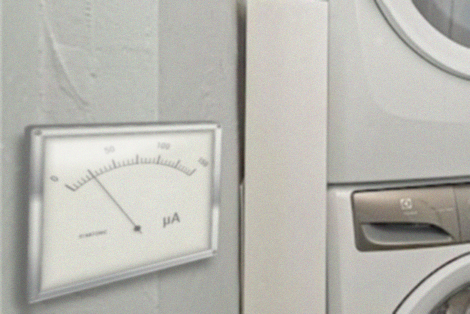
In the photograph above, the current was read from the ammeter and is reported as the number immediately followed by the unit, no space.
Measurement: 25µA
